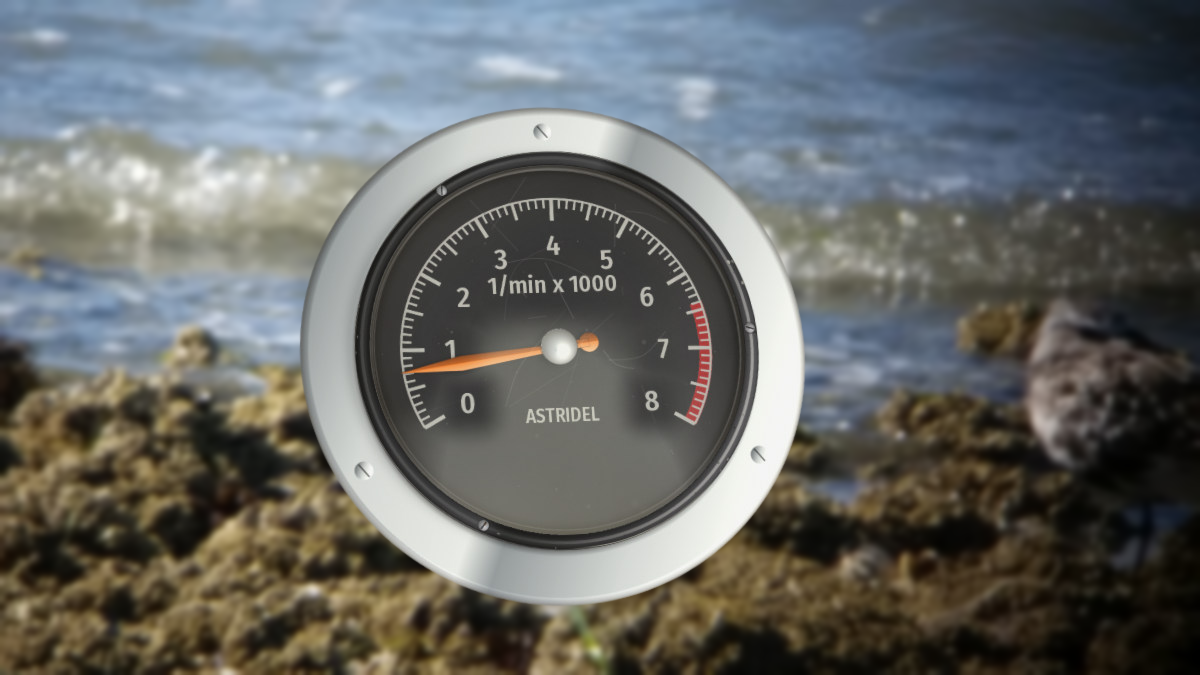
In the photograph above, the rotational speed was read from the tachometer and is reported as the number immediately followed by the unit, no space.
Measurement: 700rpm
